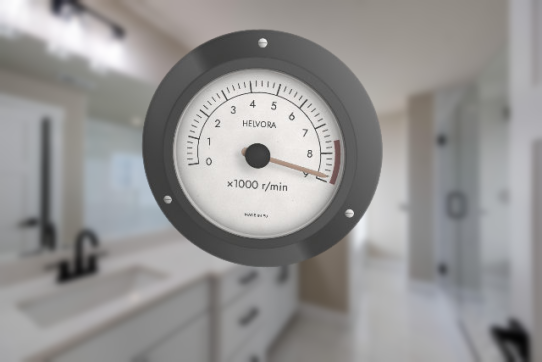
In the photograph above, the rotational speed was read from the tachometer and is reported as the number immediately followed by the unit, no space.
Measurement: 8800rpm
